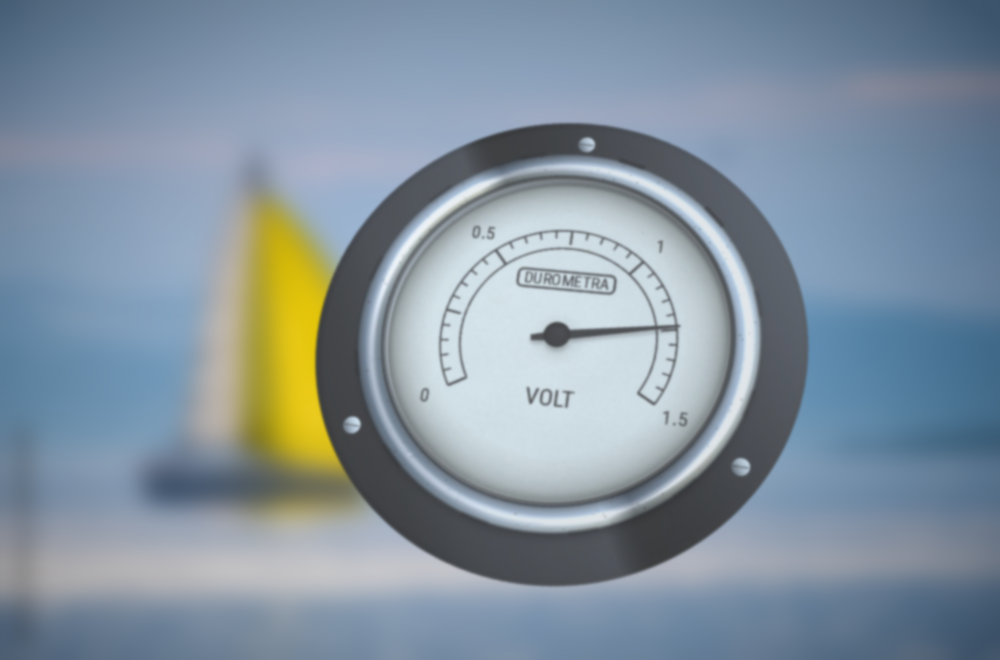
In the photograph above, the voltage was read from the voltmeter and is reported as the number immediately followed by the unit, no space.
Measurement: 1.25V
